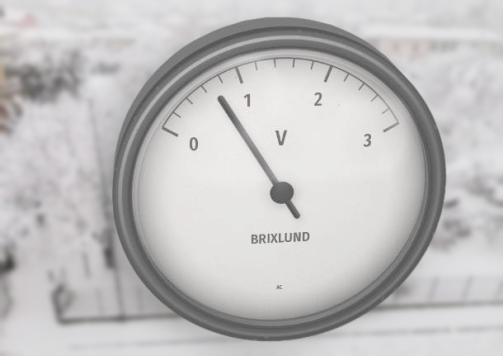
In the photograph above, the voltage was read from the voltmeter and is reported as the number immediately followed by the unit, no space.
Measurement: 0.7V
